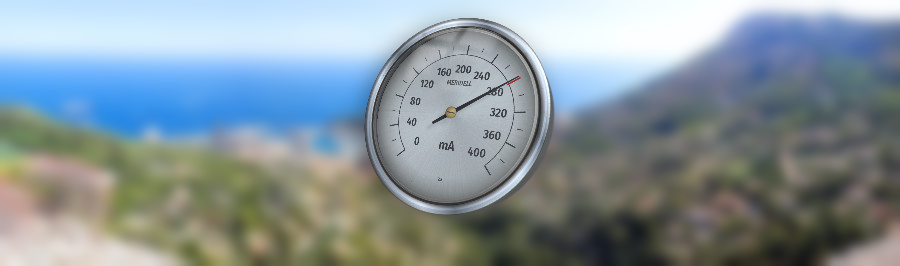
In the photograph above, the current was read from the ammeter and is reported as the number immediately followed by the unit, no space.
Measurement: 280mA
